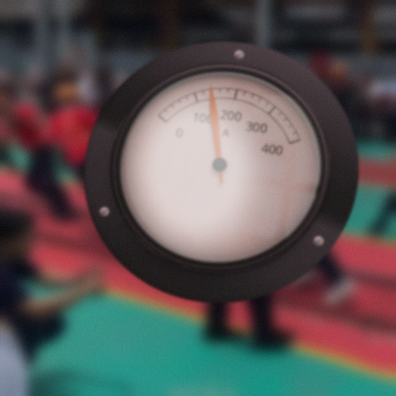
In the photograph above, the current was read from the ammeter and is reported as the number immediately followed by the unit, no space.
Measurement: 140A
